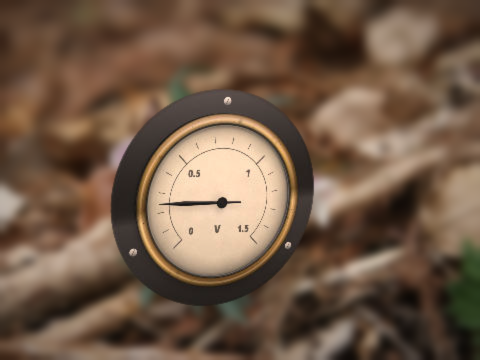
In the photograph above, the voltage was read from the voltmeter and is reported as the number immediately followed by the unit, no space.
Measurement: 0.25V
